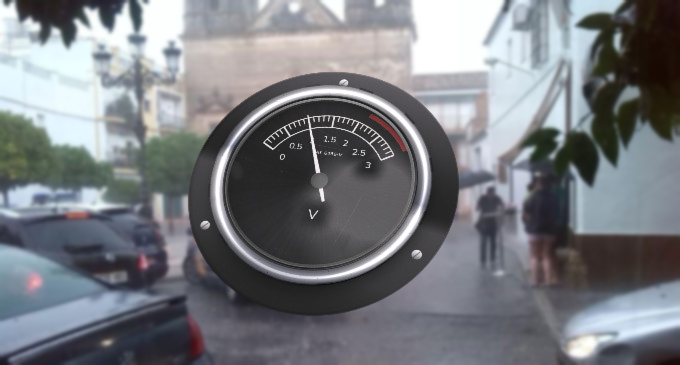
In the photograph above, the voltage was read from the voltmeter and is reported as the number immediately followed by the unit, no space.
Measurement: 1V
